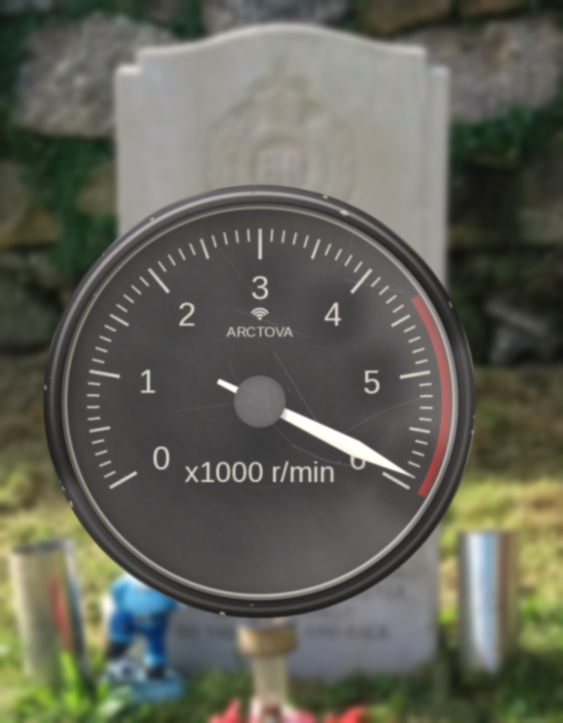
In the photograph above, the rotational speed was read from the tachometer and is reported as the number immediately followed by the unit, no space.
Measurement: 5900rpm
